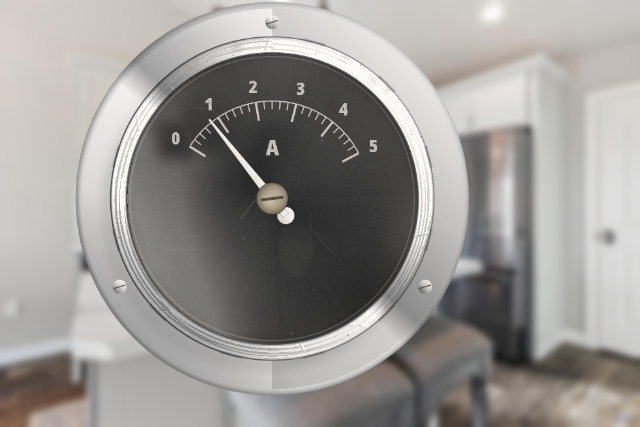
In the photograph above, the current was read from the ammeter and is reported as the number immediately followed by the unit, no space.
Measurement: 0.8A
